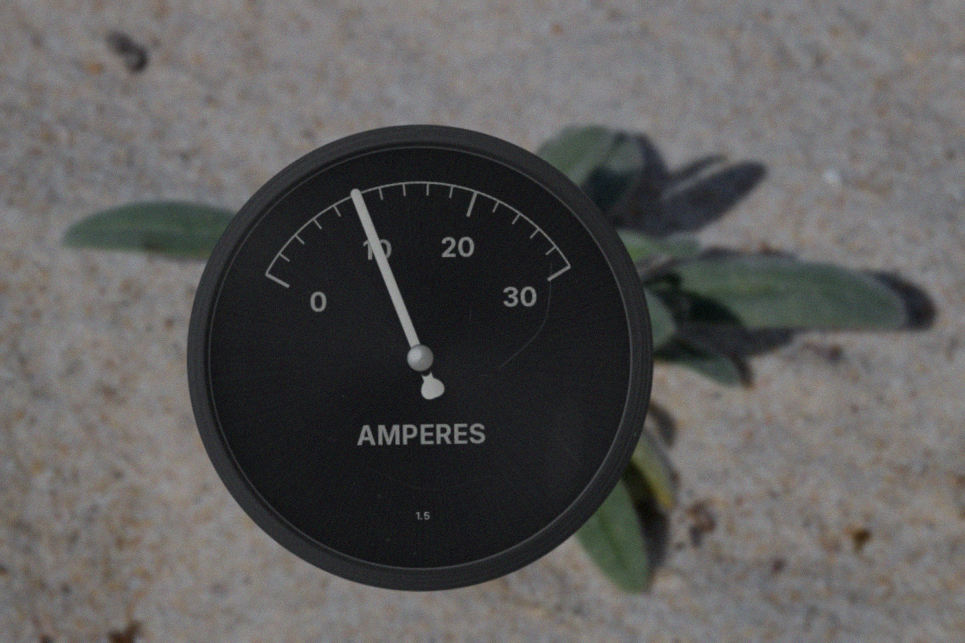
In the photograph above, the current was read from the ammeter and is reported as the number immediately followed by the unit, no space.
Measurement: 10A
